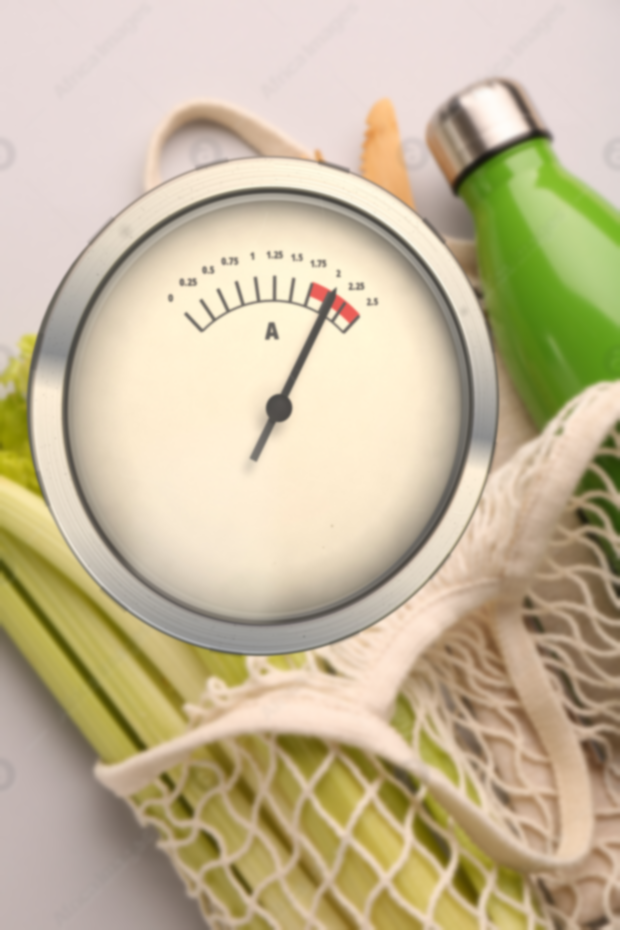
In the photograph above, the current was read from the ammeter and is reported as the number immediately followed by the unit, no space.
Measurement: 2A
